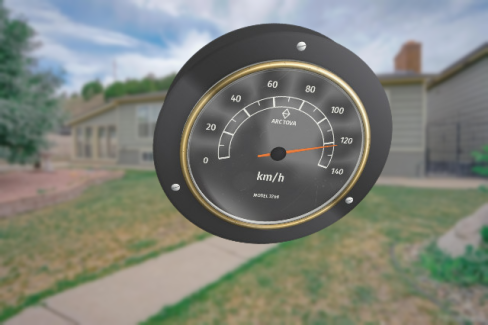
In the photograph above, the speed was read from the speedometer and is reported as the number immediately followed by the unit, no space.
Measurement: 120km/h
